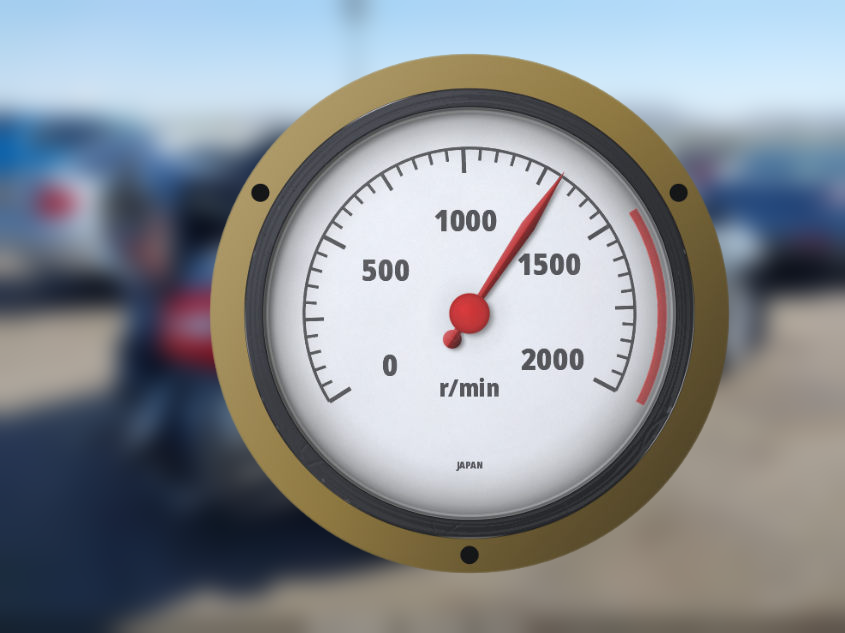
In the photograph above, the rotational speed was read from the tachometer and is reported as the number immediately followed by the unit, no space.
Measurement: 1300rpm
